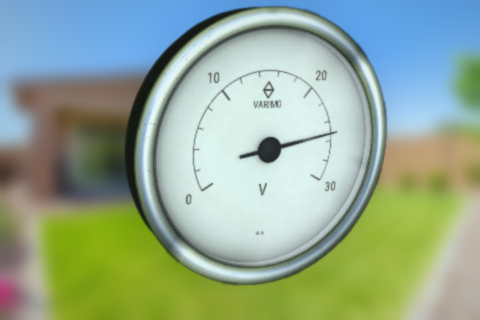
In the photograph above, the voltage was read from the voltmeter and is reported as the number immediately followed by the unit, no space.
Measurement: 25V
